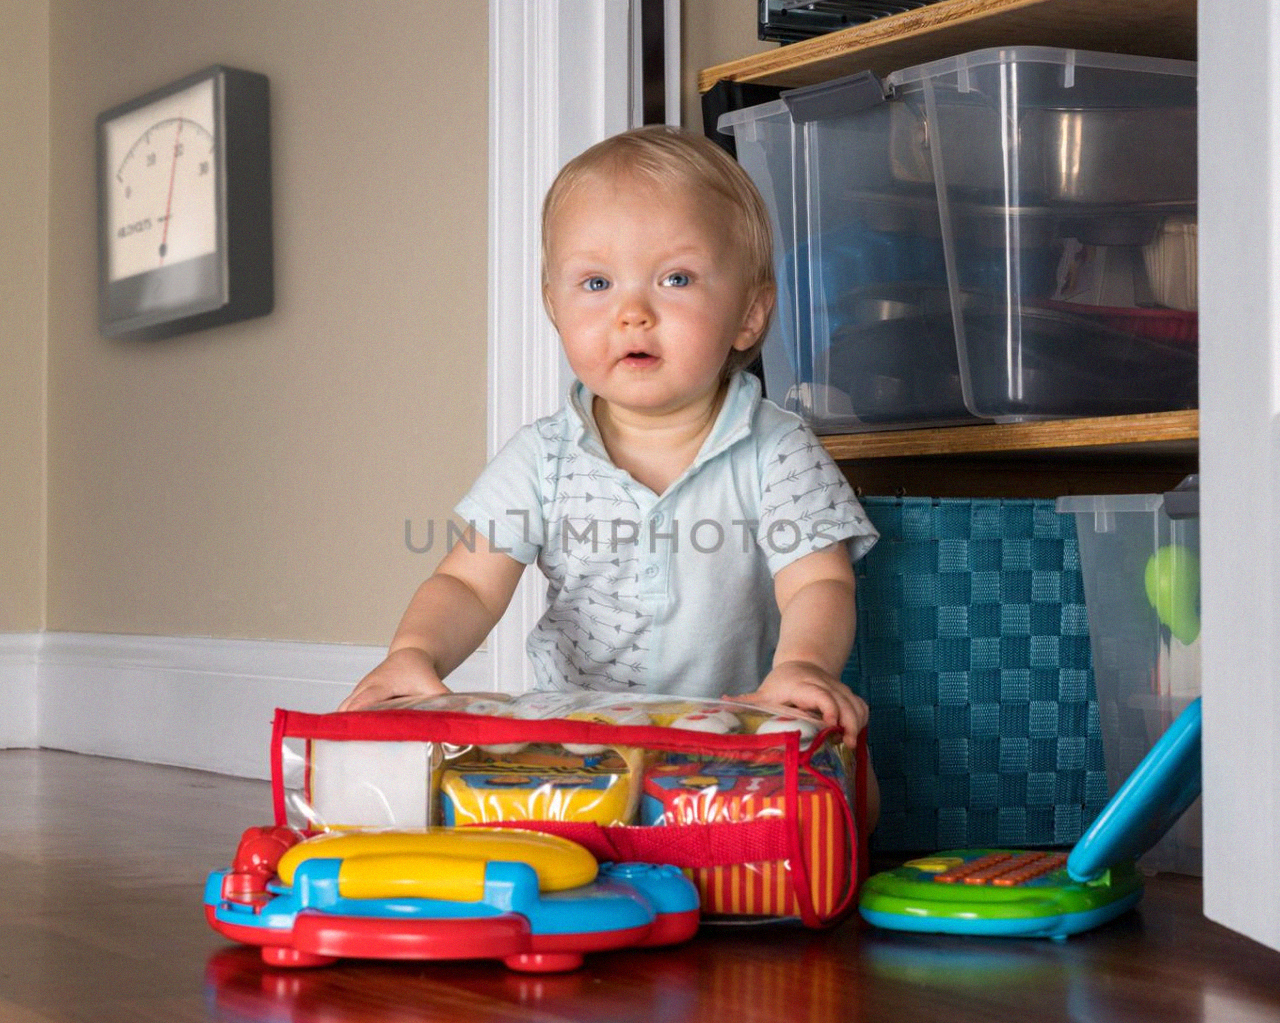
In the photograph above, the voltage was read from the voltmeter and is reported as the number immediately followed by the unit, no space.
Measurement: 20kV
